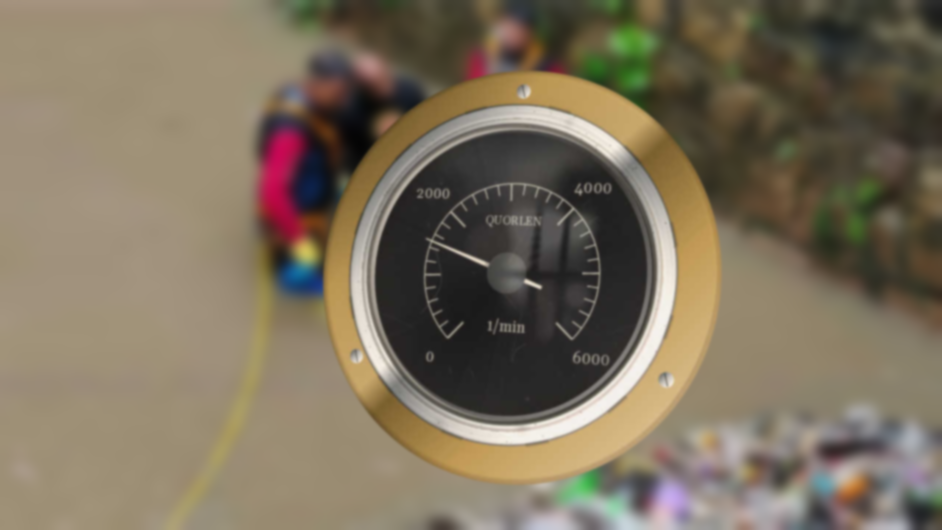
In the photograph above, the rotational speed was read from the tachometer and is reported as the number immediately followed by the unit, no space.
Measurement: 1500rpm
